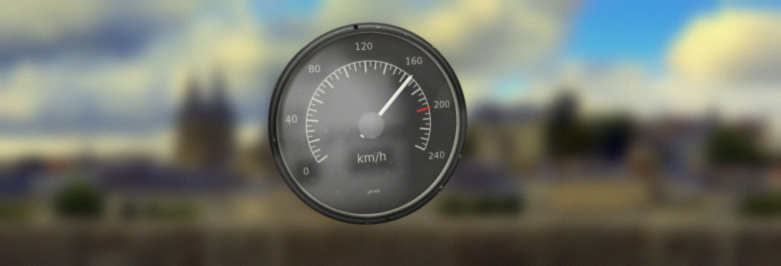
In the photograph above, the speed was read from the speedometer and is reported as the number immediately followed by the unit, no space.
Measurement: 165km/h
